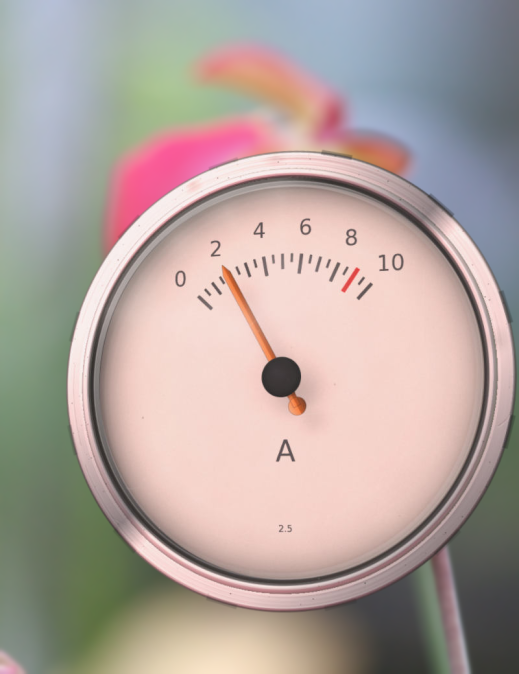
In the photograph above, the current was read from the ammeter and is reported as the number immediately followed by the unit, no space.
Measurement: 2A
